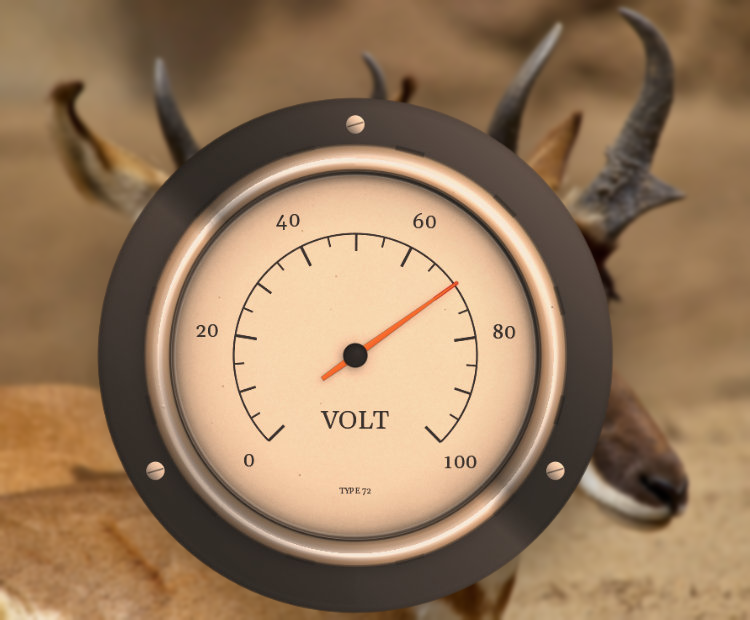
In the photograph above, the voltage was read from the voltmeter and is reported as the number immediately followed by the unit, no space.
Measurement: 70V
